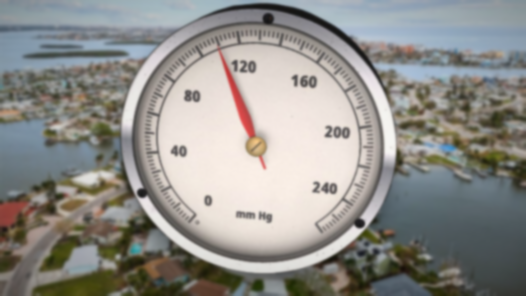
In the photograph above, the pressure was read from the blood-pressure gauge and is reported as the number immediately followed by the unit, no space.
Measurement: 110mmHg
